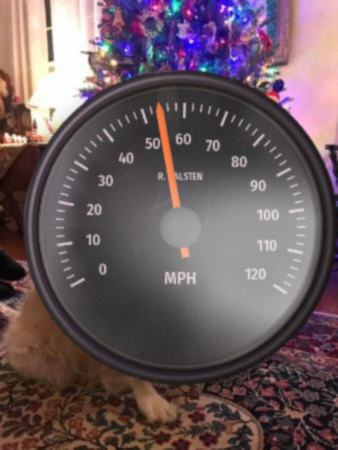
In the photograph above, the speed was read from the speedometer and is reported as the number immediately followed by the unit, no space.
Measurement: 54mph
